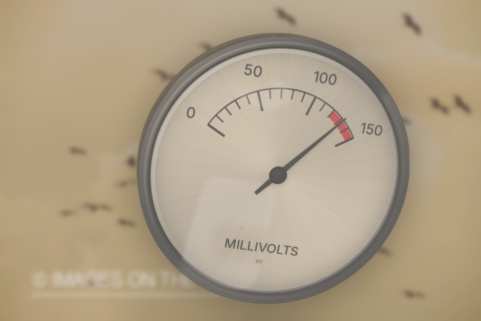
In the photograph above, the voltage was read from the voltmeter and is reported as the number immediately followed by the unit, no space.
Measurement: 130mV
